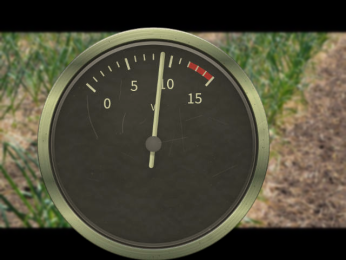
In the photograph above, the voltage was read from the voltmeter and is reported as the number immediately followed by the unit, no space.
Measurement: 9V
